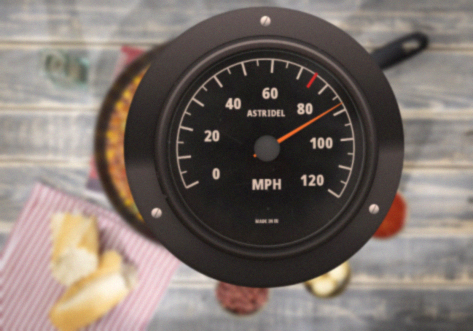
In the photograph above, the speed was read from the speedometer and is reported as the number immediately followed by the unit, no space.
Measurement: 87.5mph
